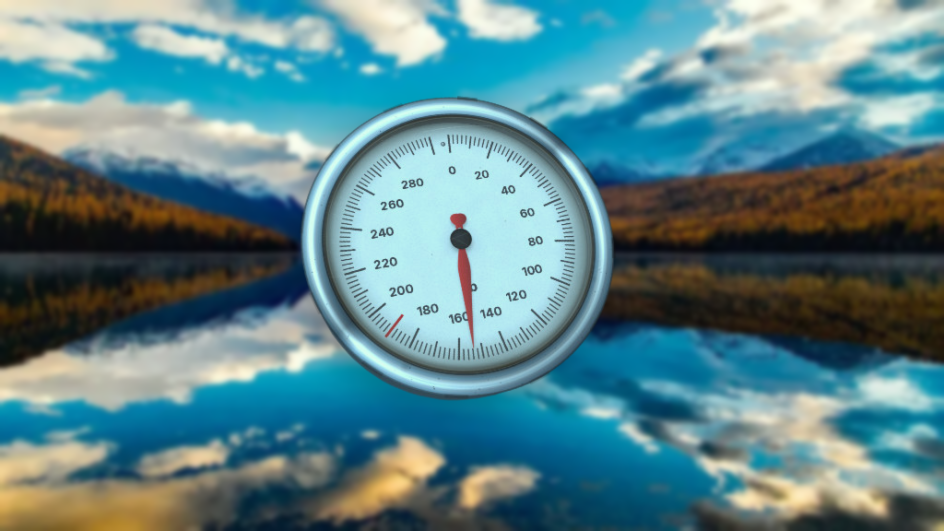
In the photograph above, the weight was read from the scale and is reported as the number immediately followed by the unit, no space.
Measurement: 154lb
